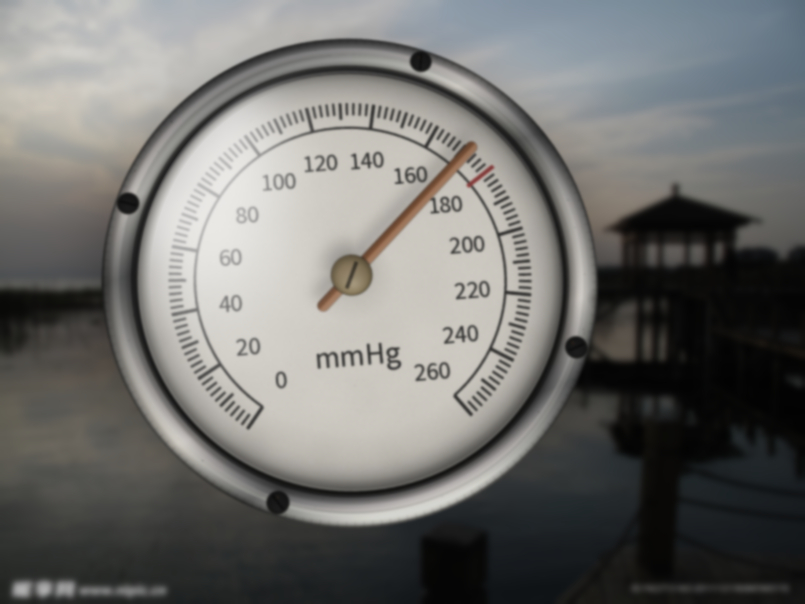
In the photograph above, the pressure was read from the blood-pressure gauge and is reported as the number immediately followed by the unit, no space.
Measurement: 172mmHg
